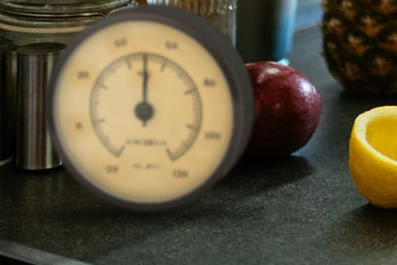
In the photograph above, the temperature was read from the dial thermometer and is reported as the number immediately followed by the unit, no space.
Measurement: 50°F
